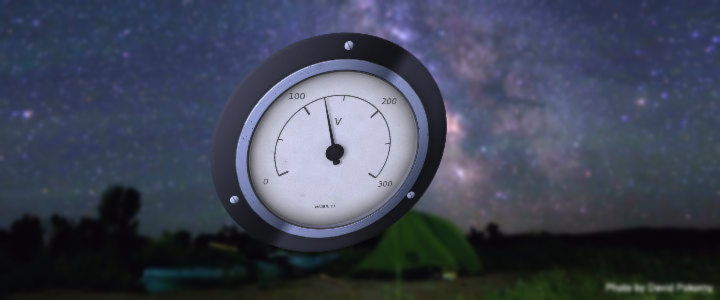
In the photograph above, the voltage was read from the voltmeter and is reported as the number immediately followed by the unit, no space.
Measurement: 125V
